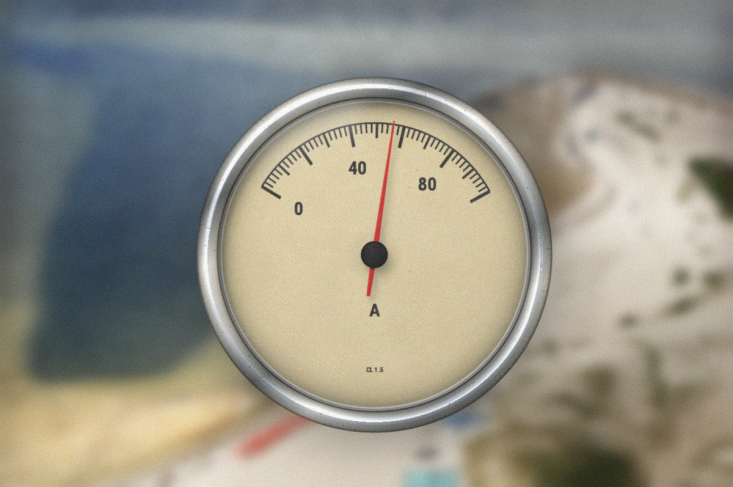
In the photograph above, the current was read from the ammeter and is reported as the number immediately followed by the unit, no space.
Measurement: 56A
